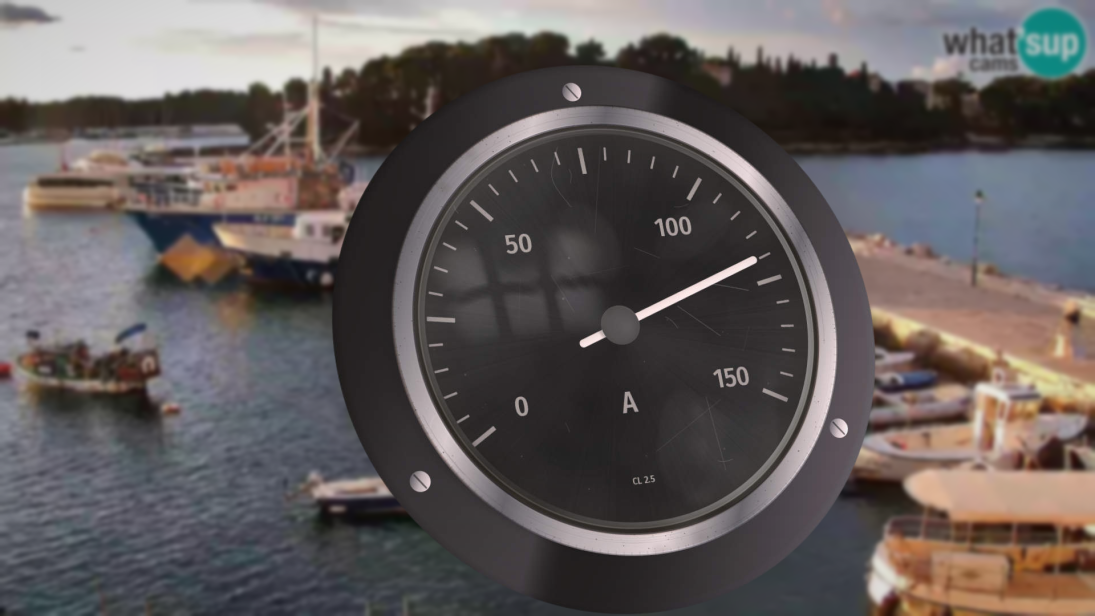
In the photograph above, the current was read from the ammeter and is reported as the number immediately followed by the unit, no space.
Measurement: 120A
